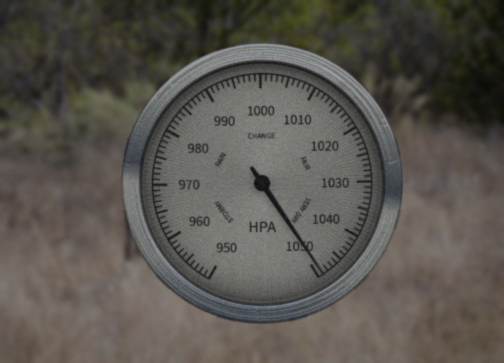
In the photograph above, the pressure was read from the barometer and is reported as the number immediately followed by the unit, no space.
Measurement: 1049hPa
